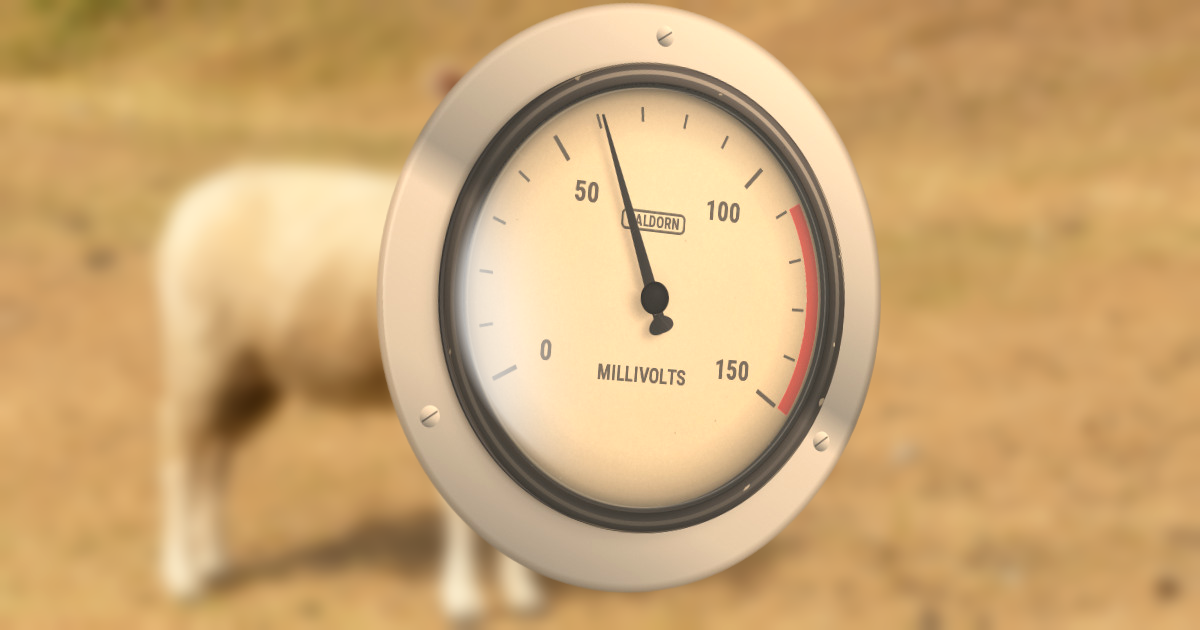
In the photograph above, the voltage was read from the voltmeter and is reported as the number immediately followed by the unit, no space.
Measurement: 60mV
